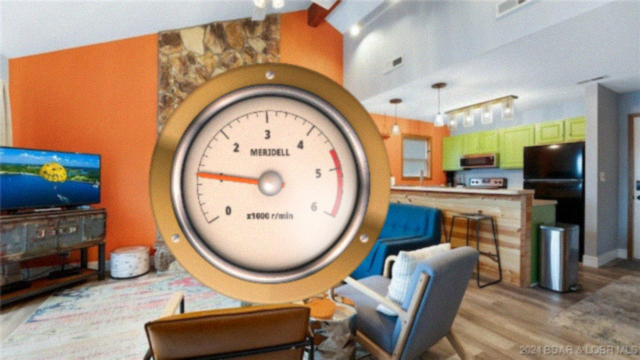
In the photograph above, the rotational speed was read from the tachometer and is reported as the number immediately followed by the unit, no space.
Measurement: 1000rpm
